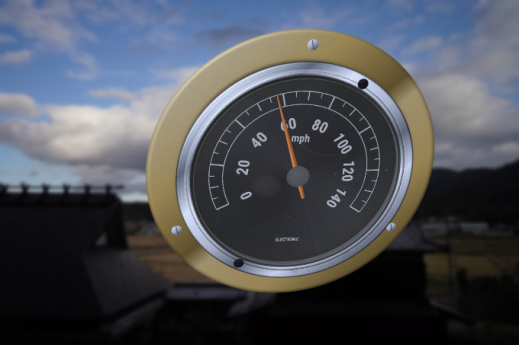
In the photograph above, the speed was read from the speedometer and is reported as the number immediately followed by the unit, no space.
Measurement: 57.5mph
